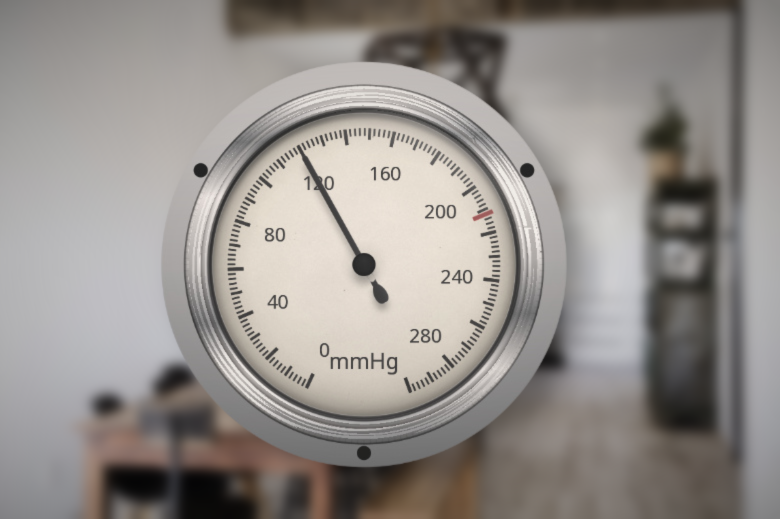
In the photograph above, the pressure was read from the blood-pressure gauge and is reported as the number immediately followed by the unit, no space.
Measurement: 120mmHg
